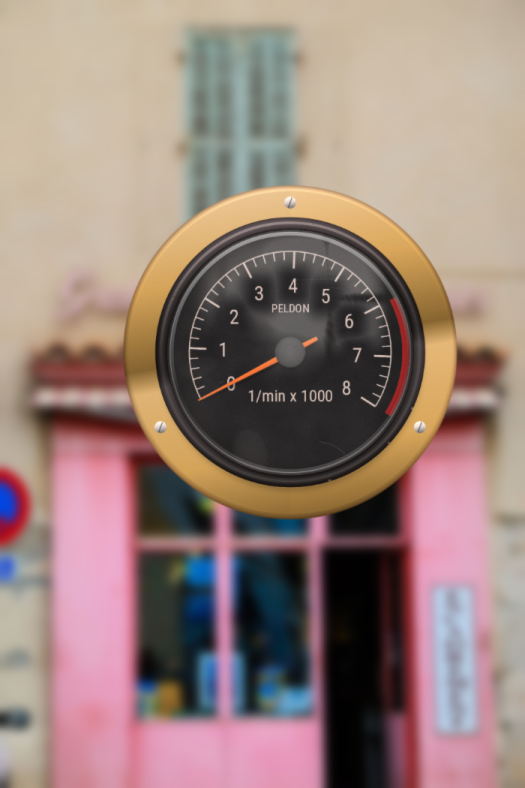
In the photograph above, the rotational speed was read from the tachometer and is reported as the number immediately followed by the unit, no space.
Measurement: 0rpm
